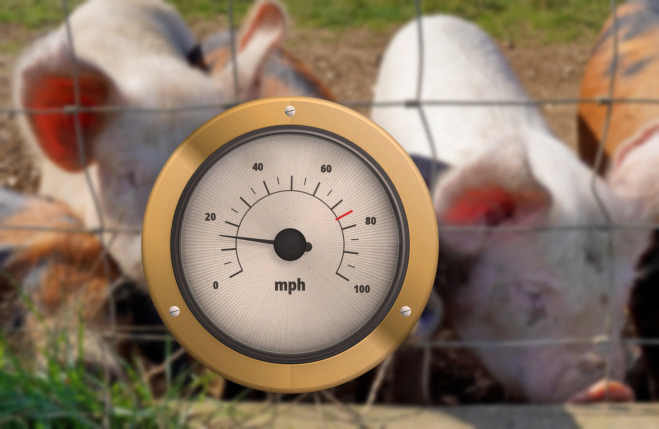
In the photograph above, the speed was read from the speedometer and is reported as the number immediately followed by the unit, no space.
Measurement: 15mph
